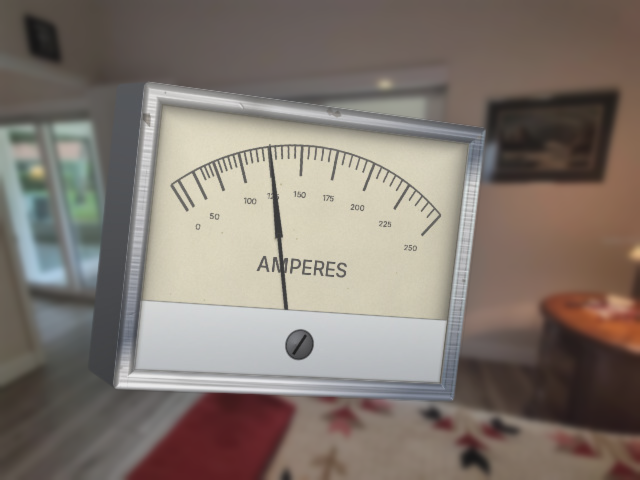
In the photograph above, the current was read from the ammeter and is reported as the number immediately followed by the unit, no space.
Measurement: 125A
